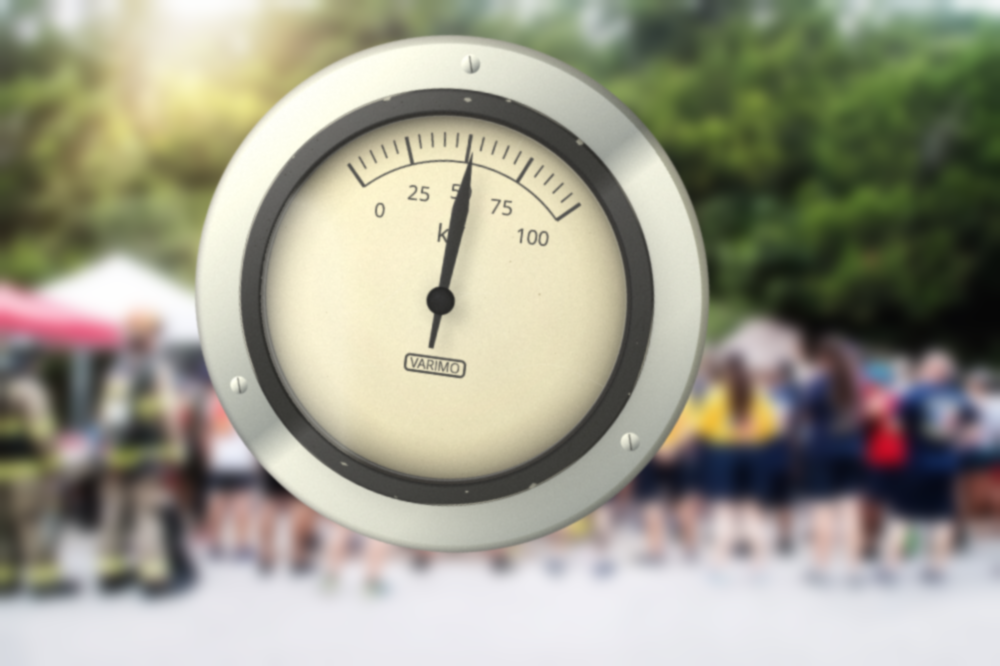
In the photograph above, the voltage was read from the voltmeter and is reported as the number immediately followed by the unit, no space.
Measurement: 52.5kV
